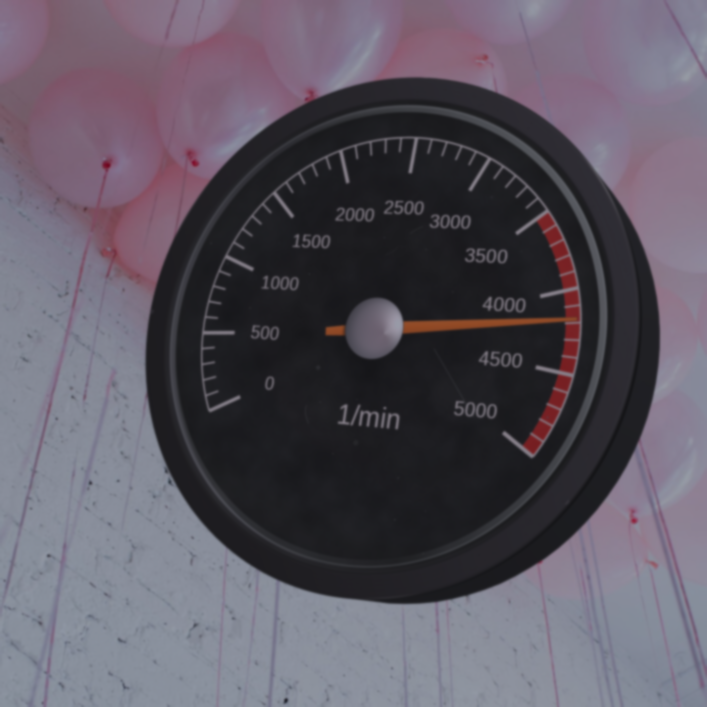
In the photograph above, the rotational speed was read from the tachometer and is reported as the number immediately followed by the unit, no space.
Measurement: 4200rpm
